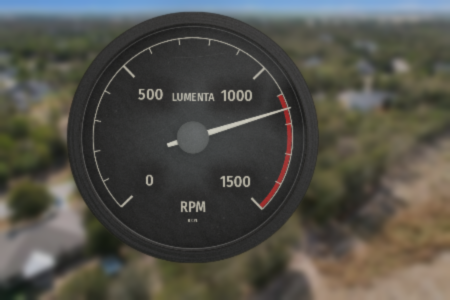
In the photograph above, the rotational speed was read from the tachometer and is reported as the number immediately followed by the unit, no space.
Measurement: 1150rpm
